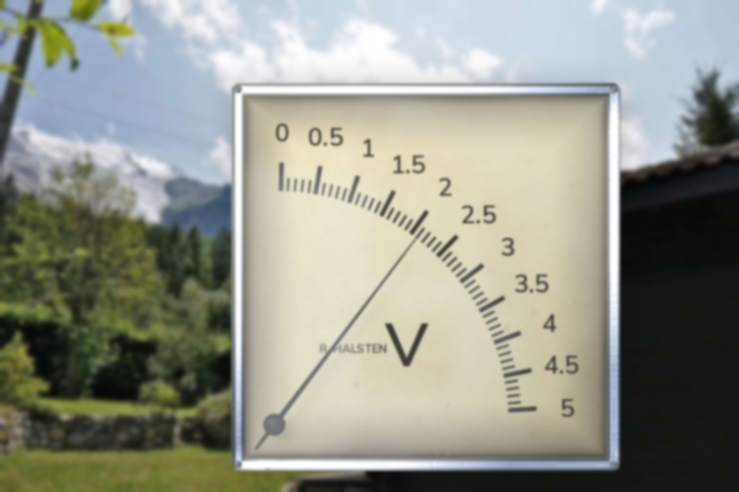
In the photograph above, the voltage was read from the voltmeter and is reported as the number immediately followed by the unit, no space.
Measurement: 2.1V
